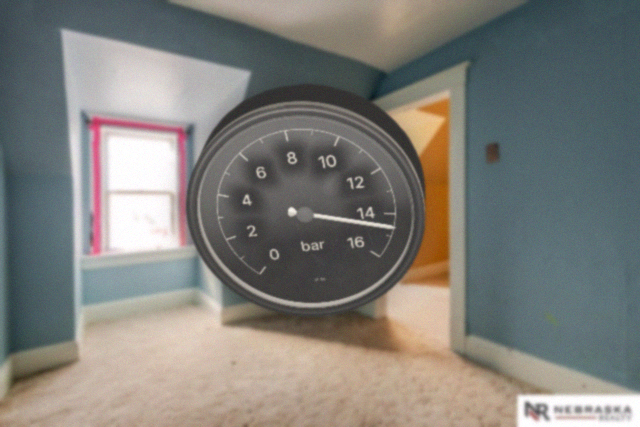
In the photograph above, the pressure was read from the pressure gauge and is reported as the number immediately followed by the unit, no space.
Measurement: 14.5bar
